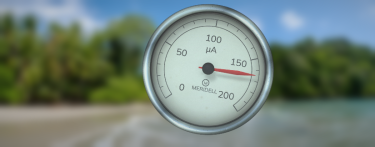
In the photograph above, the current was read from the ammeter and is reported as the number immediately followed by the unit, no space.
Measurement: 165µA
